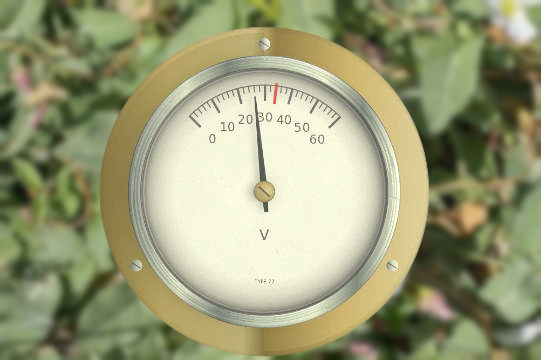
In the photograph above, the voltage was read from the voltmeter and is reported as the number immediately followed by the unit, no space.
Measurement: 26V
